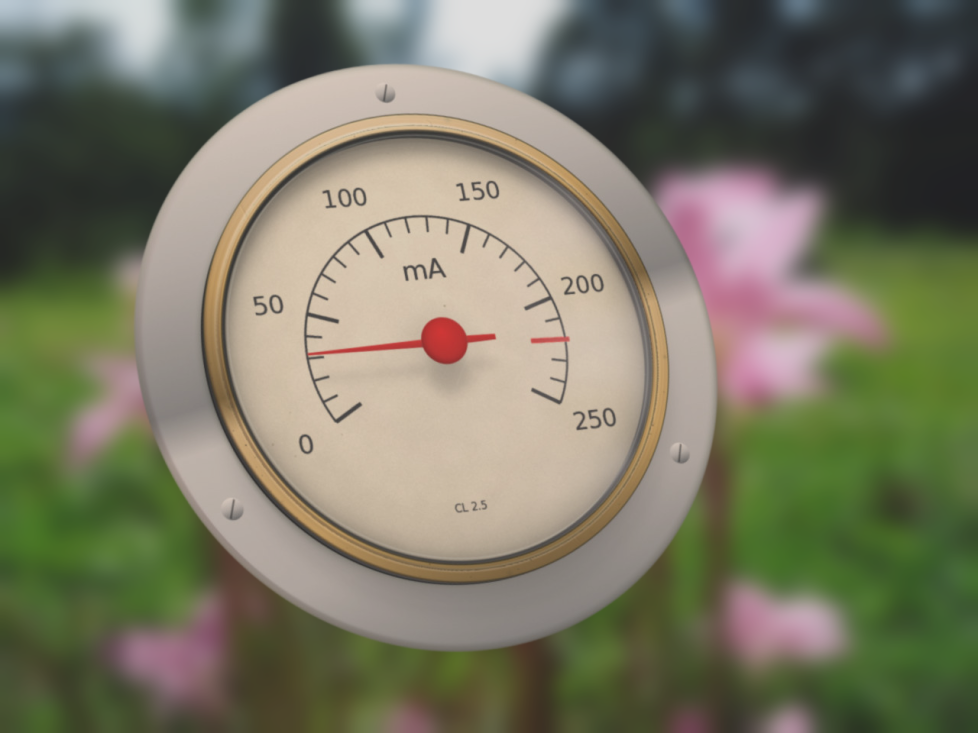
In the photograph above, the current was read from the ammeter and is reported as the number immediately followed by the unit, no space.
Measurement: 30mA
